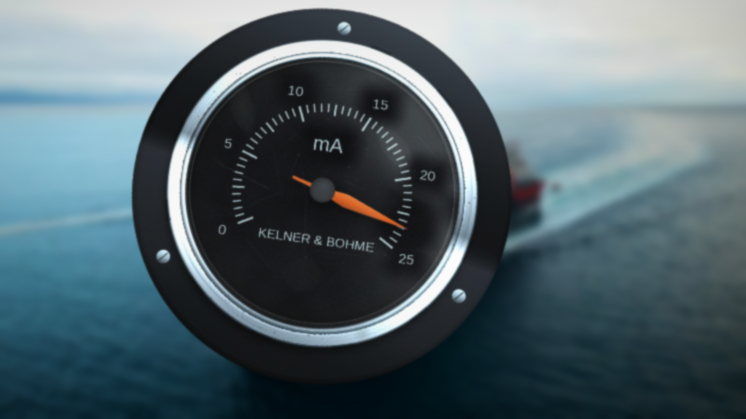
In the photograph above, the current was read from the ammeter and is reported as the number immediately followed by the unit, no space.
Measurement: 23.5mA
